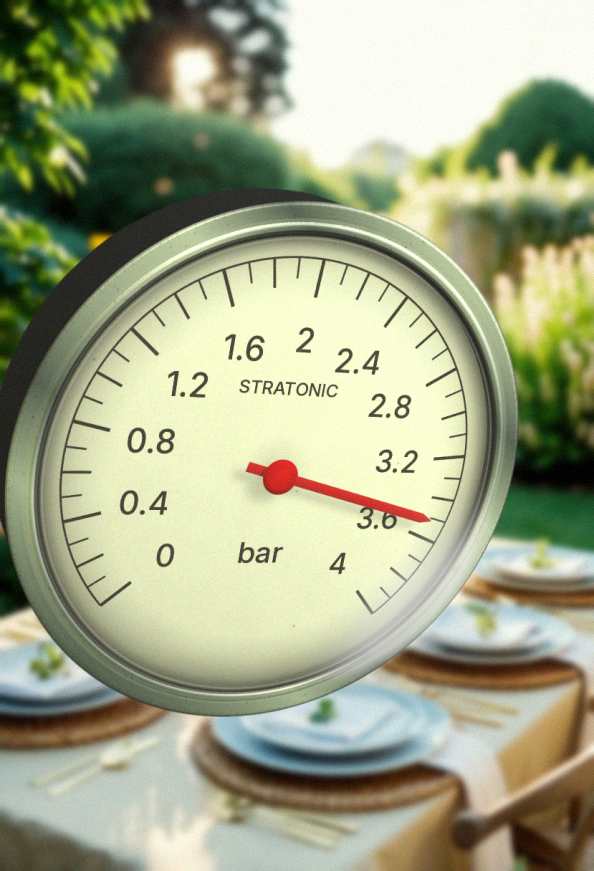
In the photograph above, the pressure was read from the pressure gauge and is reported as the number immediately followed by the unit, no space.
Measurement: 3.5bar
